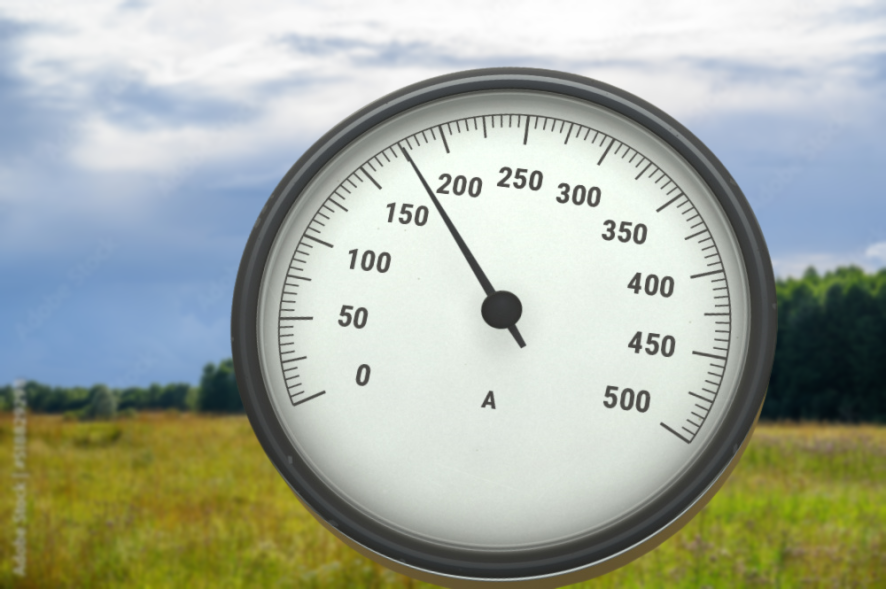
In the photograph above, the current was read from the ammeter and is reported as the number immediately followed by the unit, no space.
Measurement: 175A
